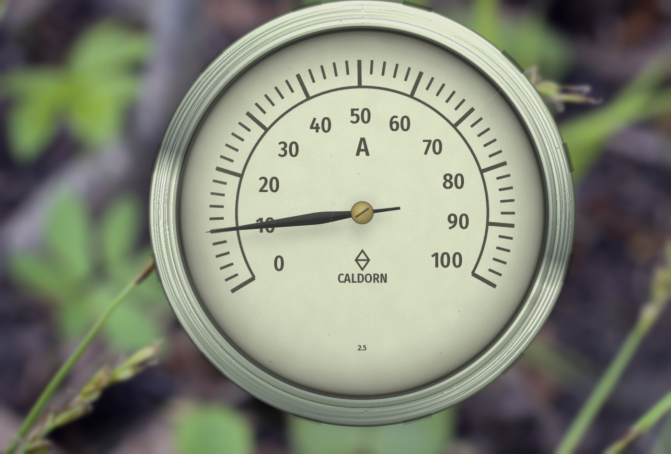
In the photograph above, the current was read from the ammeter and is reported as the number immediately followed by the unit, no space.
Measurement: 10A
